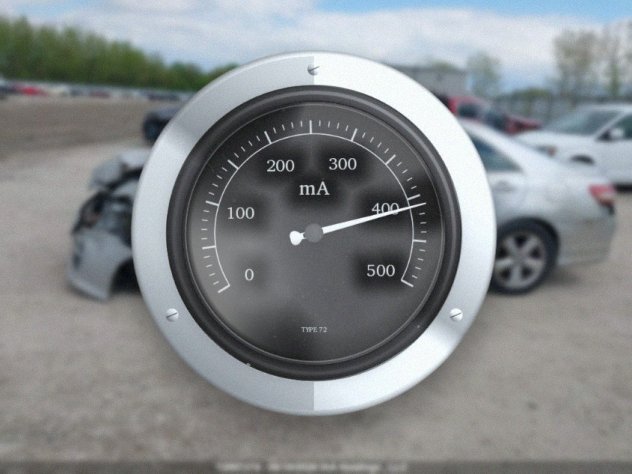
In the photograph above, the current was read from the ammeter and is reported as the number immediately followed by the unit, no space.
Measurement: 410mA
